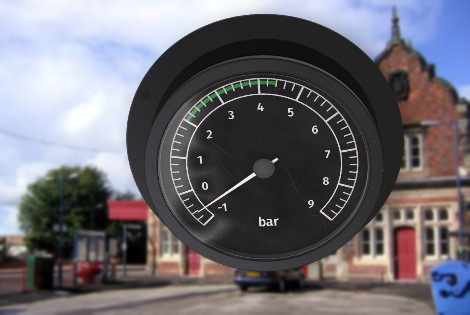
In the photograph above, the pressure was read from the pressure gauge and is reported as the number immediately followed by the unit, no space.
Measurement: -0.6bar
